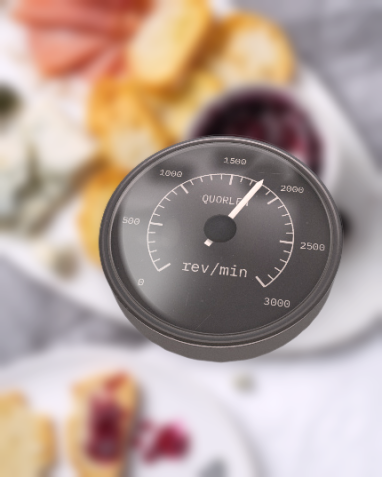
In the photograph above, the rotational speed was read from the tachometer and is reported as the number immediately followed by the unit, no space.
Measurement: 1800rpm
